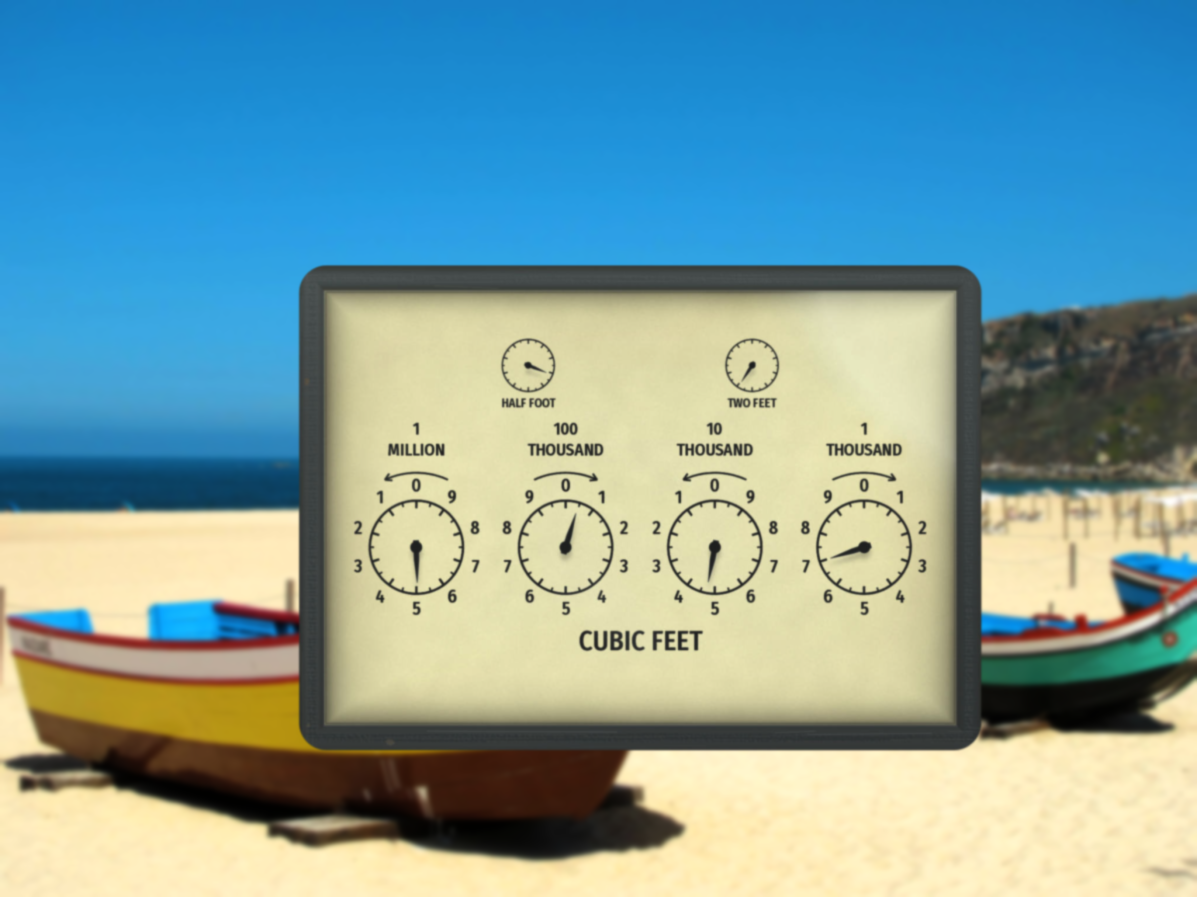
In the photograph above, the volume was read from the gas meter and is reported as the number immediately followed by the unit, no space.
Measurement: 504700ft³
